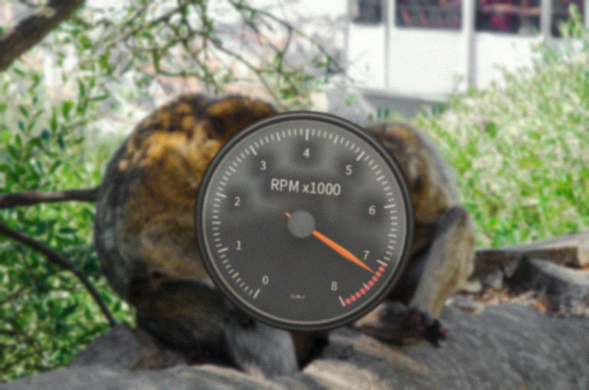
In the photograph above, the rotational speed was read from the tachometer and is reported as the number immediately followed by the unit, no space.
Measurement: 7200rpm
